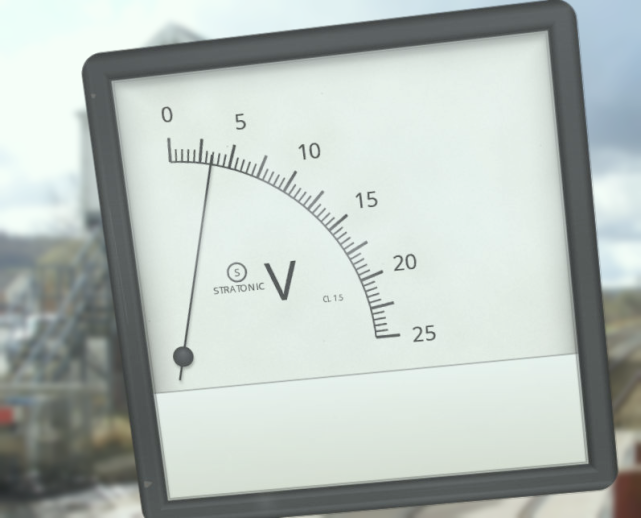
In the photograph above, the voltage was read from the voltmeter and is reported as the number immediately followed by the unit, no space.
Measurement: 3.5V
